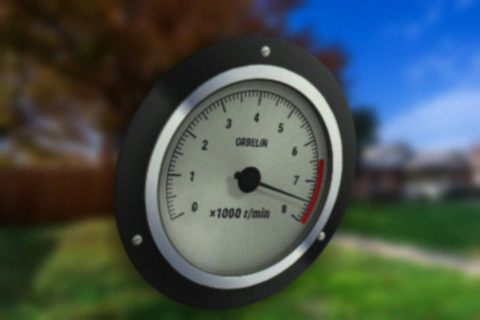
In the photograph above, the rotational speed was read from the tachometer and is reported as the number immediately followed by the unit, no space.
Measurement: 7500rpm
